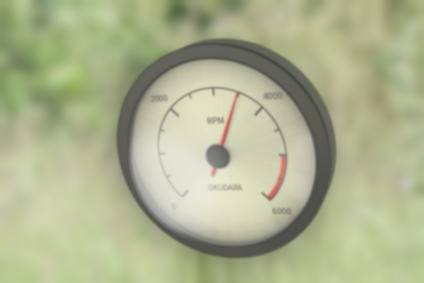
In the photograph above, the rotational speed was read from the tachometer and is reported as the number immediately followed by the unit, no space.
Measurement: 3500rpm
